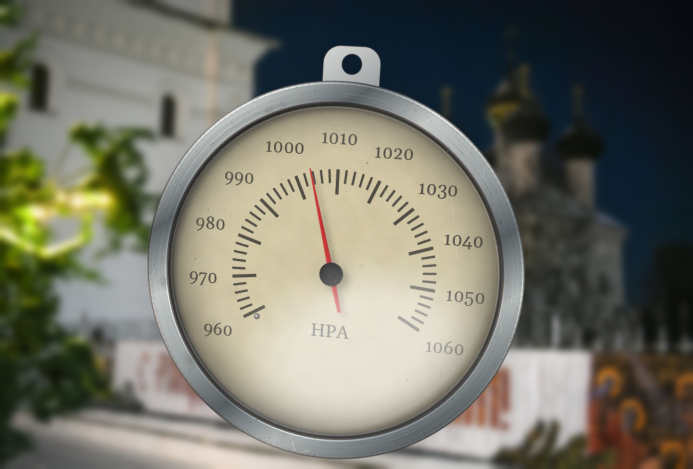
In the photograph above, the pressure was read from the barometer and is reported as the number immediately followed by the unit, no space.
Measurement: 1004hPa
